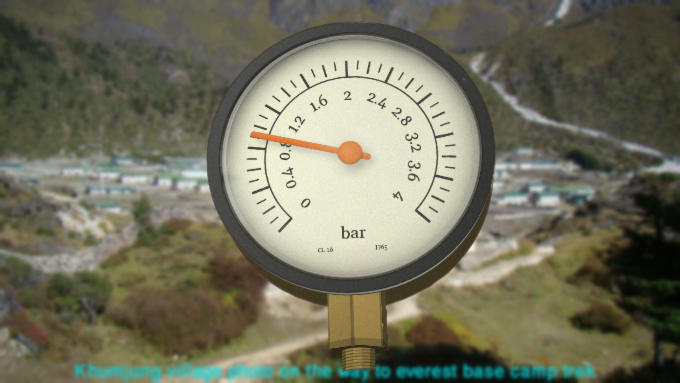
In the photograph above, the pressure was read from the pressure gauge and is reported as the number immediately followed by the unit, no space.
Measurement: 0.9bar
